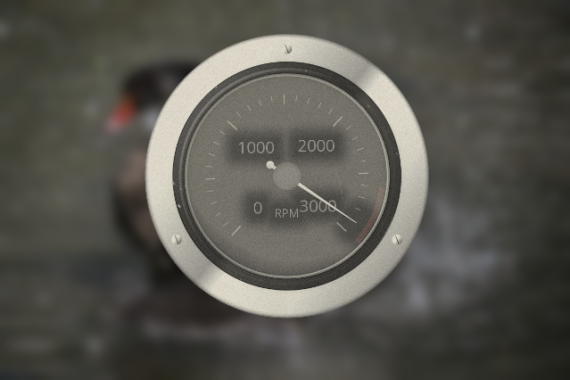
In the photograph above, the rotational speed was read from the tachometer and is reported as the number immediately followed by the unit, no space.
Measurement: 2900rpm
